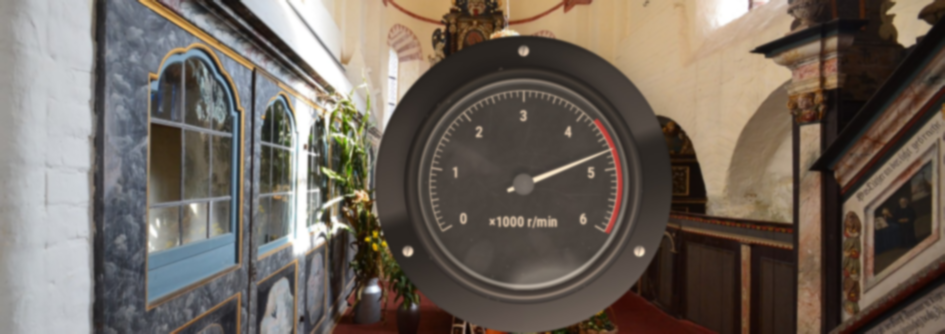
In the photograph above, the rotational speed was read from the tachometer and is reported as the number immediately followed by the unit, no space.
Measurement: 4700rpm
